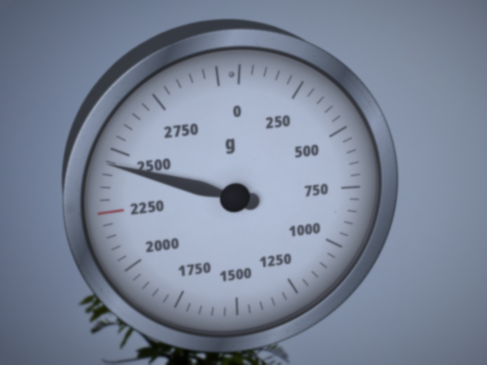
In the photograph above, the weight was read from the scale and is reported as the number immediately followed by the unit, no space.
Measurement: 2450g
